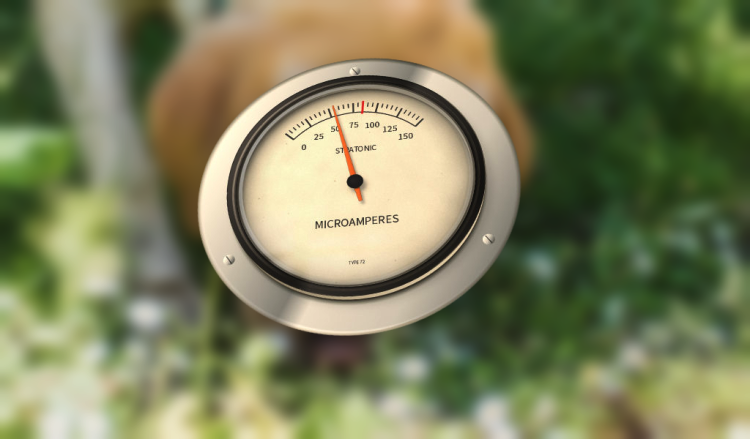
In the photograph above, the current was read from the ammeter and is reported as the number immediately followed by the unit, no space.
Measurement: 55µA
